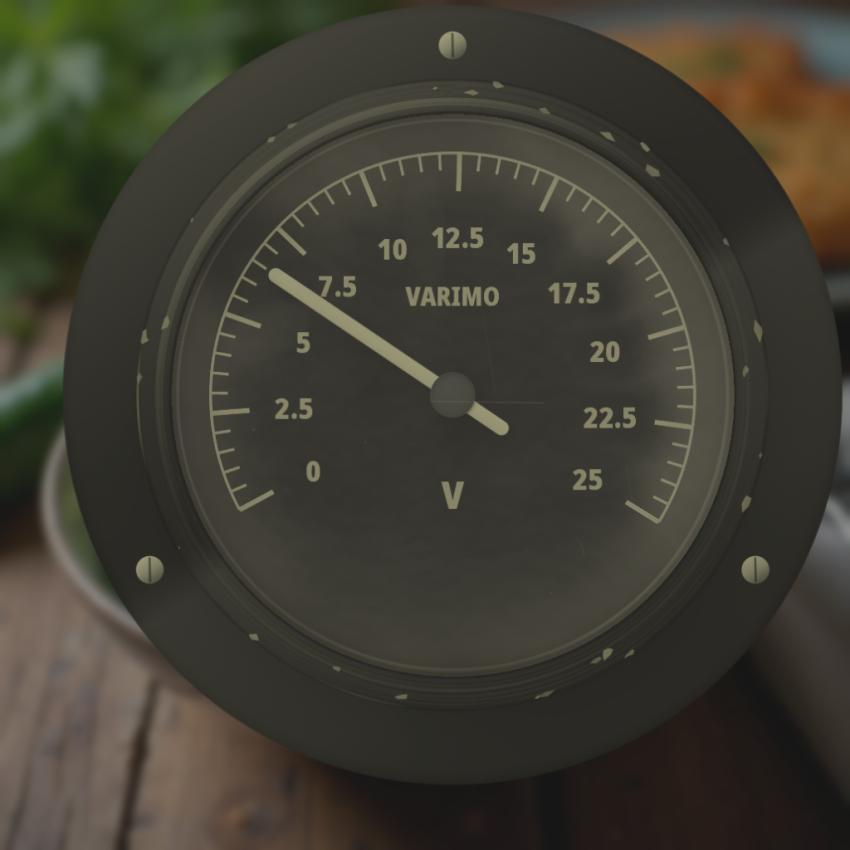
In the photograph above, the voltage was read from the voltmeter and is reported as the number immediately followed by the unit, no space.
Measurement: 6.5V
